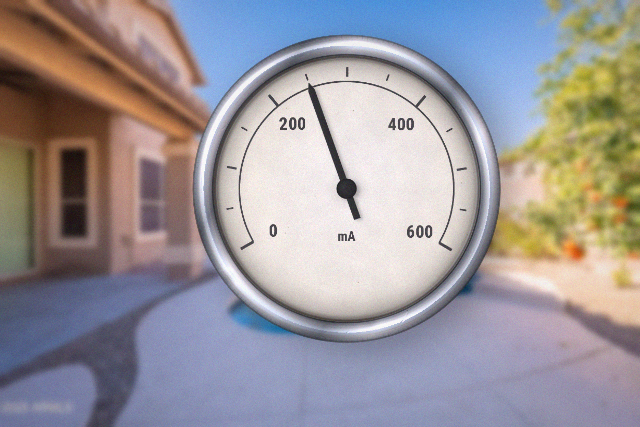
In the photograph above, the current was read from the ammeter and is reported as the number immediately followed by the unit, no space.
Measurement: 250mA
